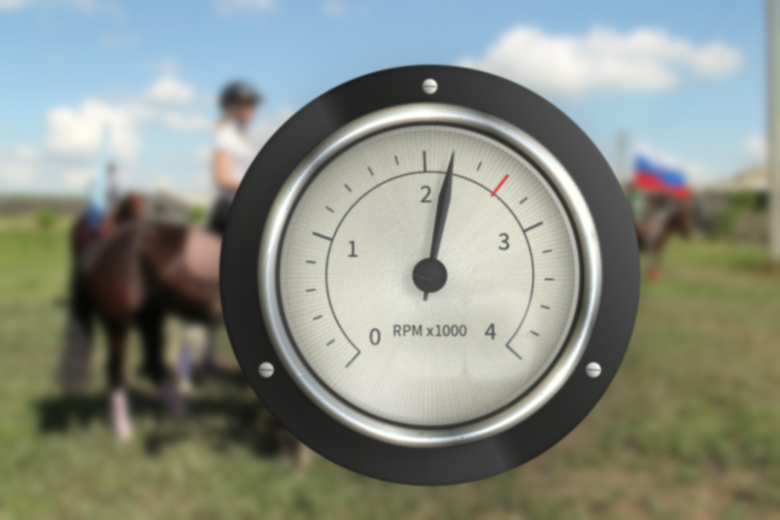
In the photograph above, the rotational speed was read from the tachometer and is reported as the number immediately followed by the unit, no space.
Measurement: 2200rpm
